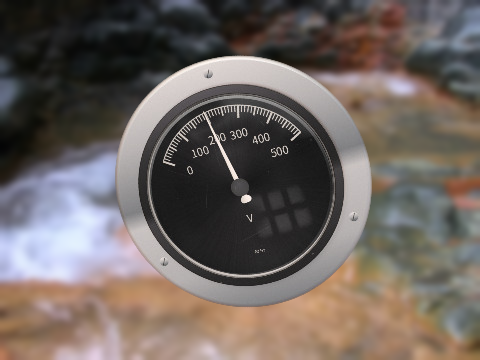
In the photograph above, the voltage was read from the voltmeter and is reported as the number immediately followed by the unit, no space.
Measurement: 200V
